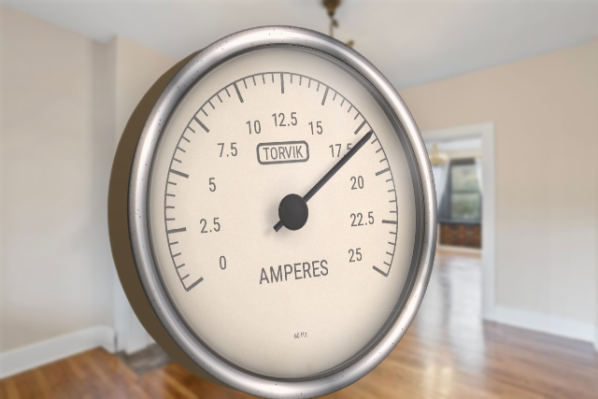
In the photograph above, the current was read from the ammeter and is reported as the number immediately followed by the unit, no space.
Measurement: 18A
